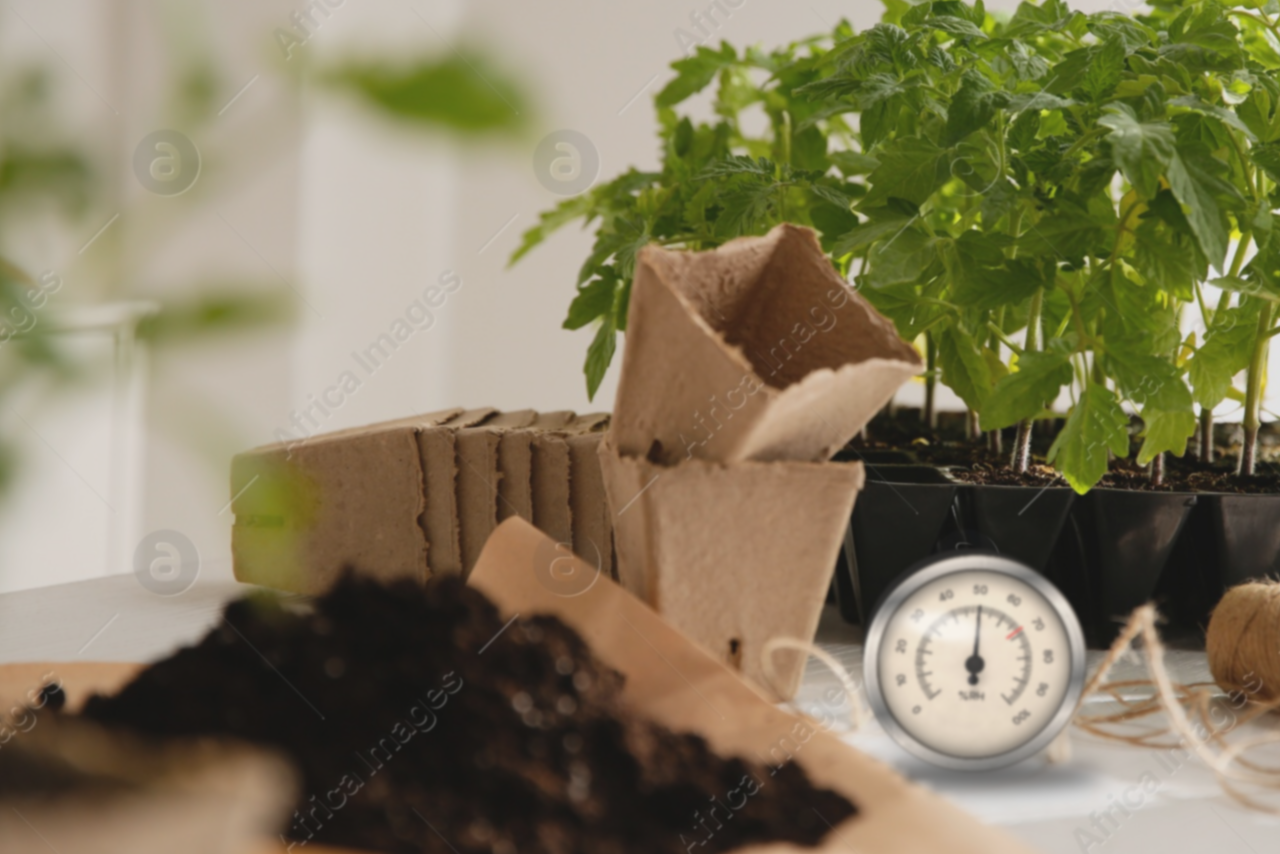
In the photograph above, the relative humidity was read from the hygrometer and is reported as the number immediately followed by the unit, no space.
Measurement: 50%
